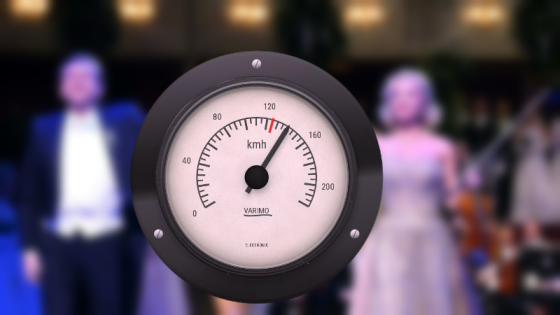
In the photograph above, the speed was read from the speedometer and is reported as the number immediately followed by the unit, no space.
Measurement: 140km/h
